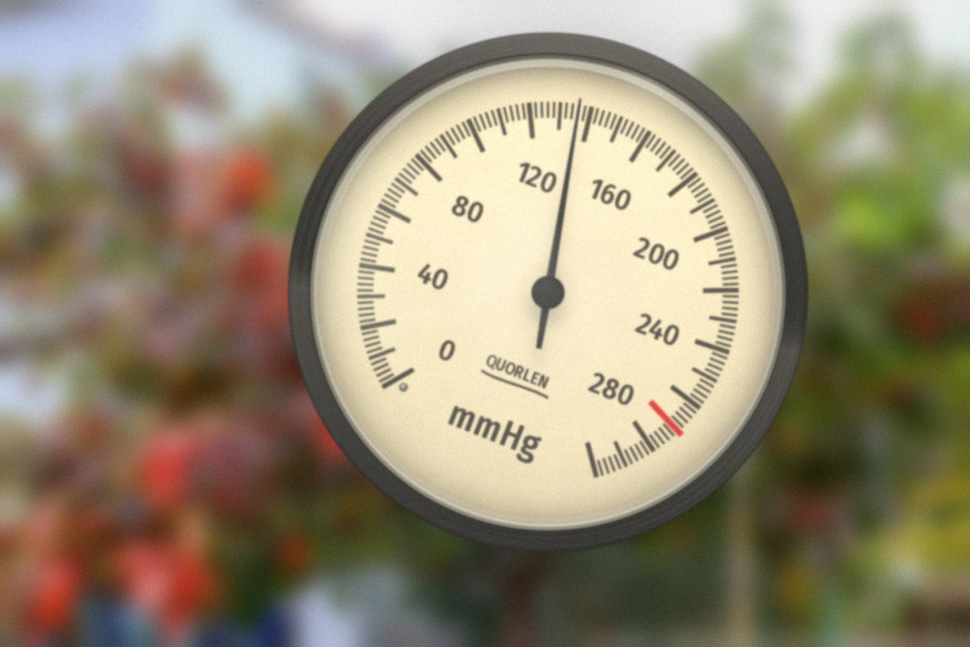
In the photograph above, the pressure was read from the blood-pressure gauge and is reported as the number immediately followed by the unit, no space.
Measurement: 136mmHg
